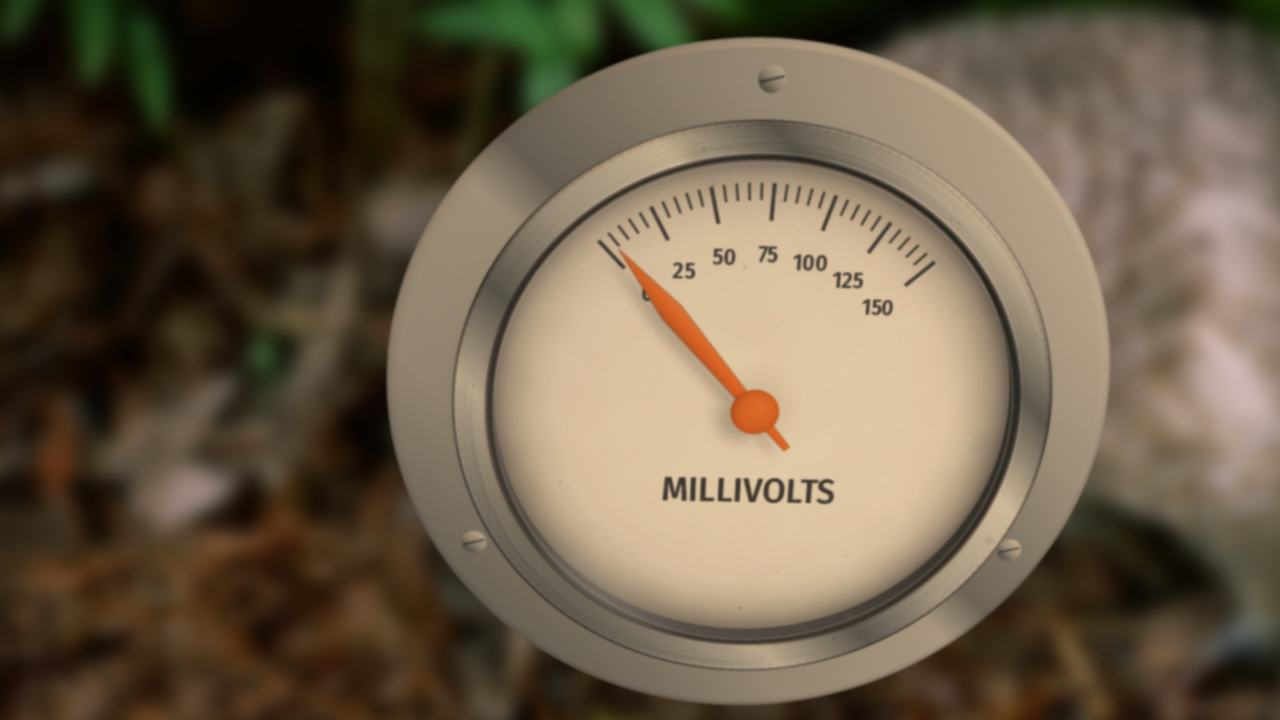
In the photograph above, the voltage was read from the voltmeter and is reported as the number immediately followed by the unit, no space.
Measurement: 5mV
